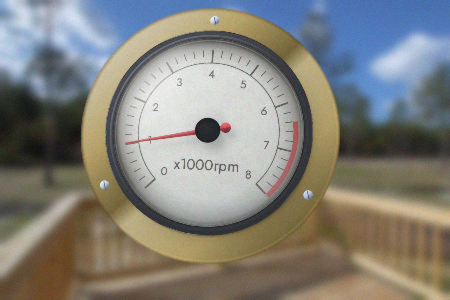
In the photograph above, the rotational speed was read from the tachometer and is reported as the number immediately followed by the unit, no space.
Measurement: 1000rpm
